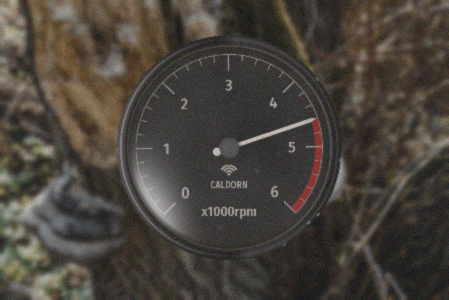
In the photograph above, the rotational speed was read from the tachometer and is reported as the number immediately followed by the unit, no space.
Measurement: 4600rpm
